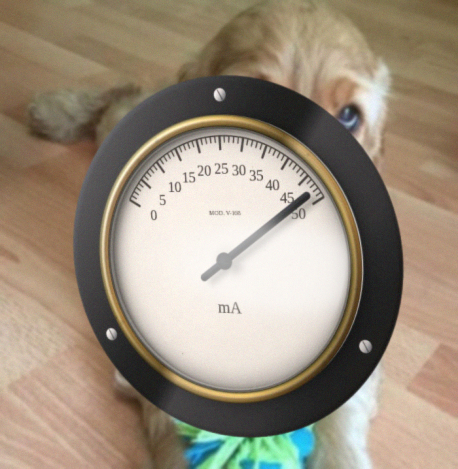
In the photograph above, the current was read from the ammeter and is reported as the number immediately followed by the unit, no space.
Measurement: 48mA
